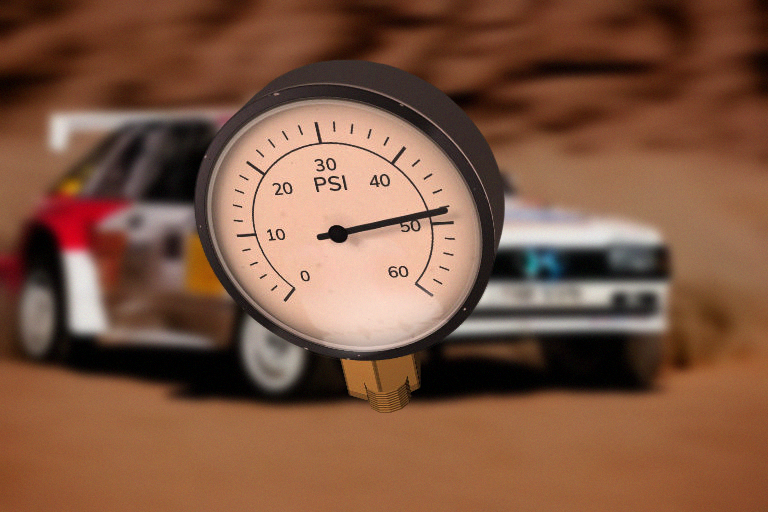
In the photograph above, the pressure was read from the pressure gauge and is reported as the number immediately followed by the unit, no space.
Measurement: 48psi
